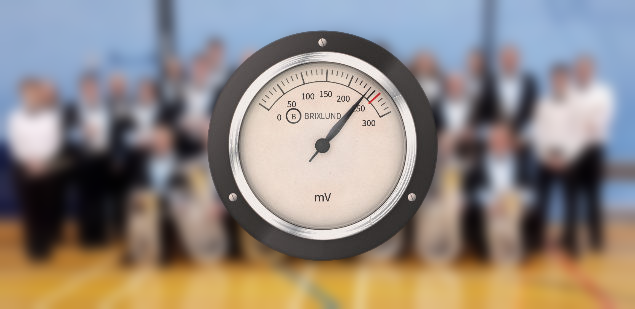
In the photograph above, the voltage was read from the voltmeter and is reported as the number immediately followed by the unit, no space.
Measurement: 240mV
